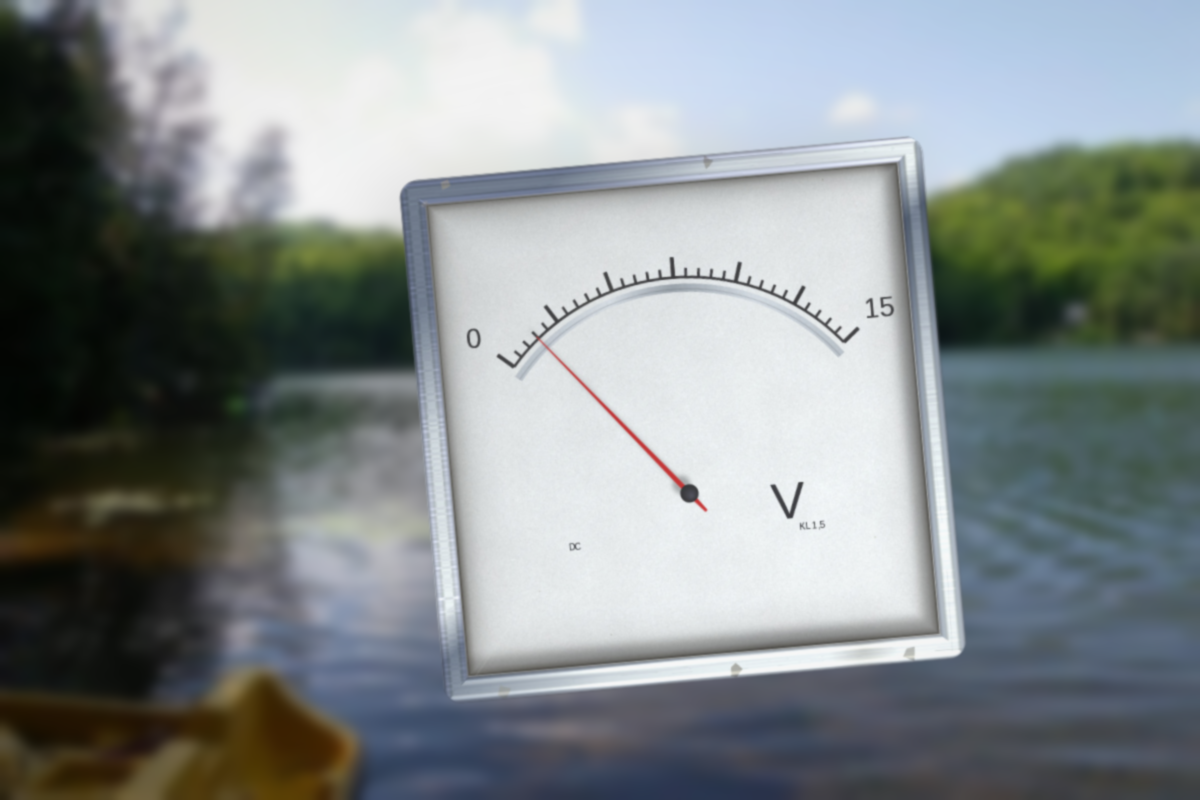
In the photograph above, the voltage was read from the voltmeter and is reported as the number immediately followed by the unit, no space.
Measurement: 1.5V
